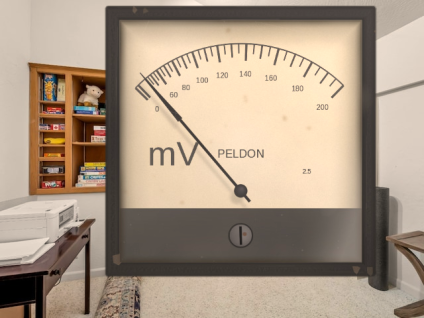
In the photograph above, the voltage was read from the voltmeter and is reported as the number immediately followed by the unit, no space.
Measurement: 40mV
